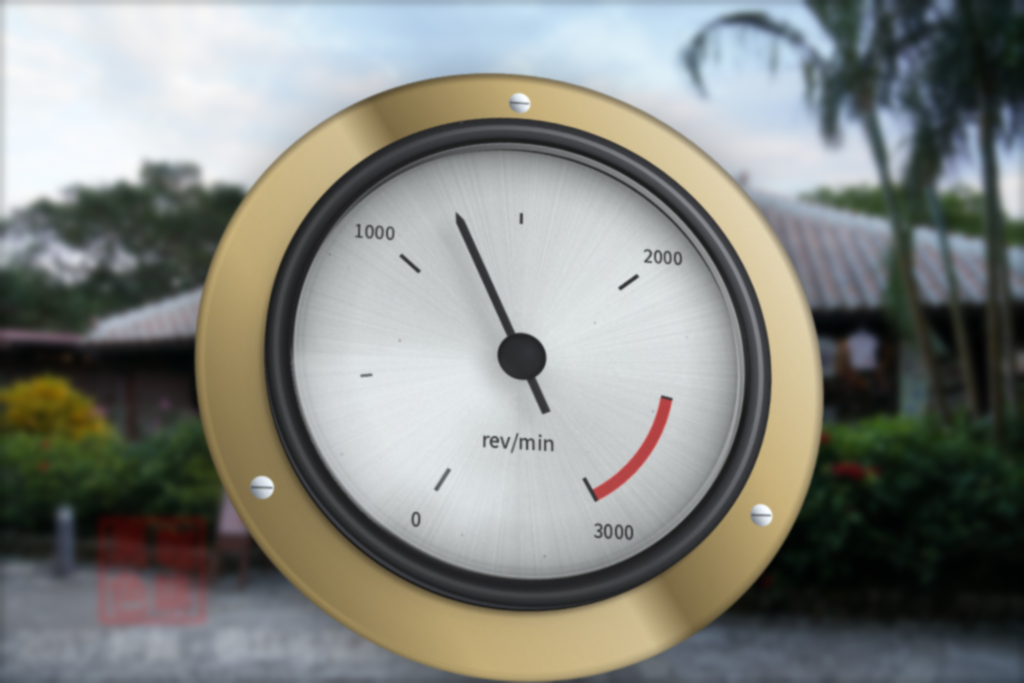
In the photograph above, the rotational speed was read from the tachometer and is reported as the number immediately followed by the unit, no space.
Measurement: 1250rpm
